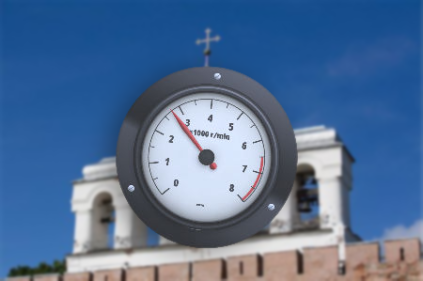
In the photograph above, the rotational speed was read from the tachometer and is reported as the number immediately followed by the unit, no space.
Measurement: 2750rpm
